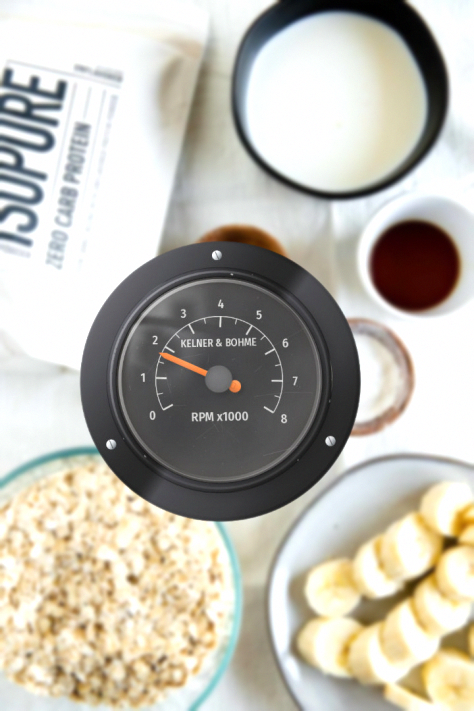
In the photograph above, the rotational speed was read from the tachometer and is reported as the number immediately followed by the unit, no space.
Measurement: 1750rpm
